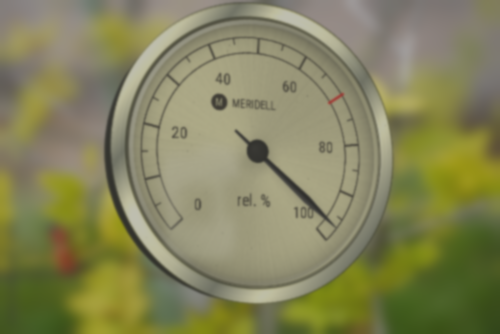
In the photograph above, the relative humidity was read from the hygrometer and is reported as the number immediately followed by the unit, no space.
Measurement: 97.5%
